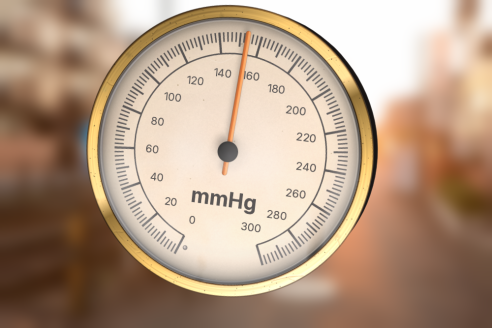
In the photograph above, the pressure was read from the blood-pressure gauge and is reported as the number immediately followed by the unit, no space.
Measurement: 154mmHg
